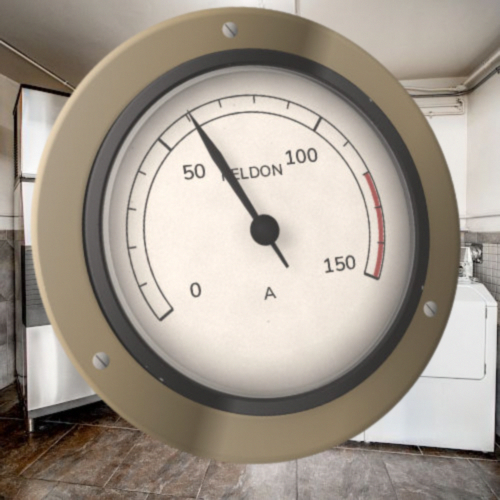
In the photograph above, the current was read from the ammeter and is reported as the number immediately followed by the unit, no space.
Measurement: 60A
